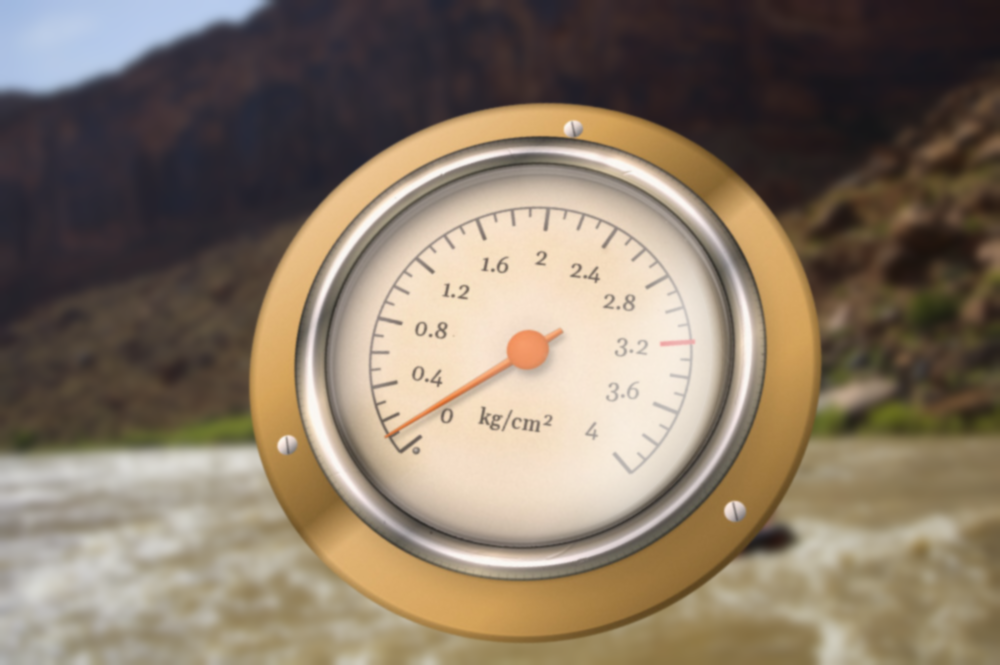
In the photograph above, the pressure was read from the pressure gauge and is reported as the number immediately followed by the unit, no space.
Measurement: 0.1kg/cm²
